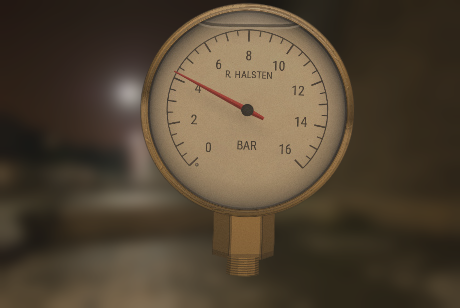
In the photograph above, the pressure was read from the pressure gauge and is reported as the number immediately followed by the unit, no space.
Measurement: 4.25bar
